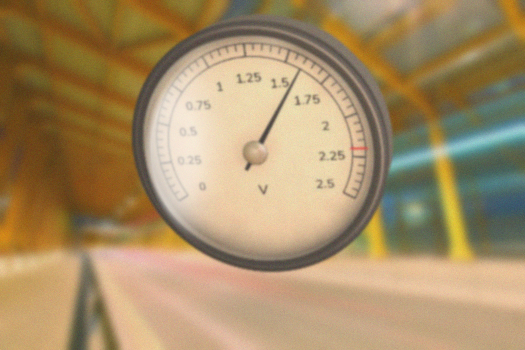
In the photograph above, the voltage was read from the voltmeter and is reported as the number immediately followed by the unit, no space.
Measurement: 1.6V
